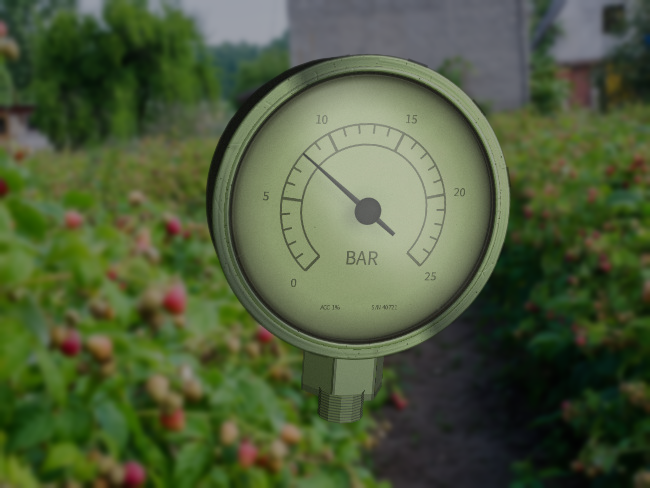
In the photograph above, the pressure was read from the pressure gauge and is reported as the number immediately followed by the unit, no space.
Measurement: 8bar
